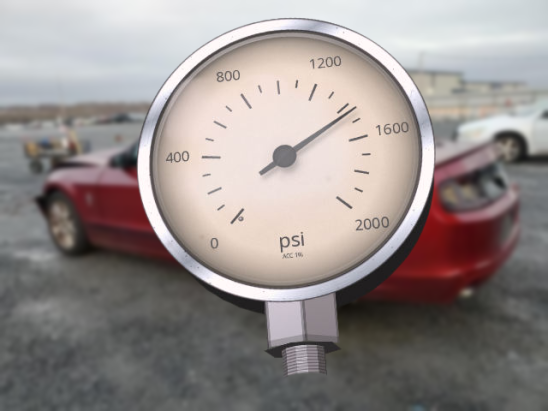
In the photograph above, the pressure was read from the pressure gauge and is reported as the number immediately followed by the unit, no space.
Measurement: 1450psi
